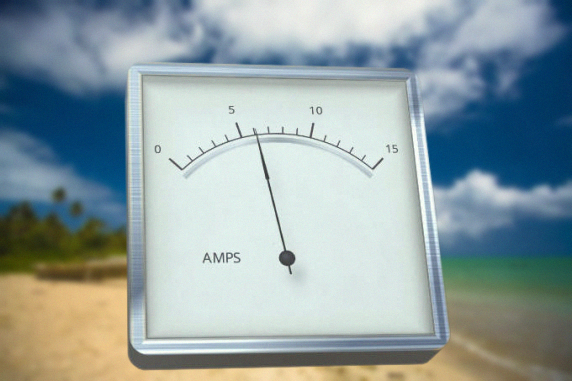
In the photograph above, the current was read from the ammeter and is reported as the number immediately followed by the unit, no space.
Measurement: 6A
